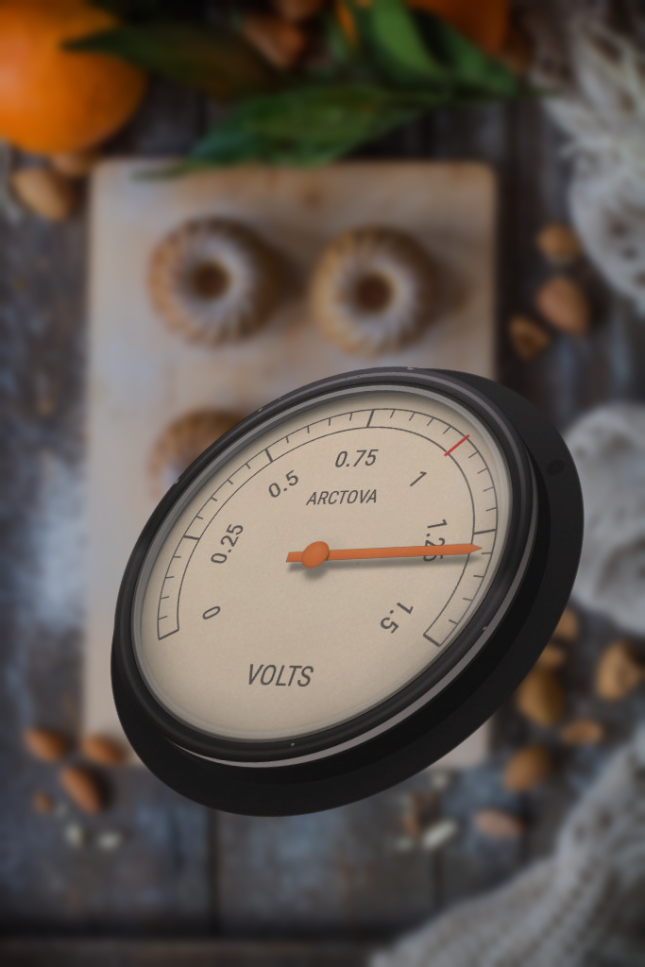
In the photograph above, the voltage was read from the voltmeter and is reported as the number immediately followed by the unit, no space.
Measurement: 1.3V
